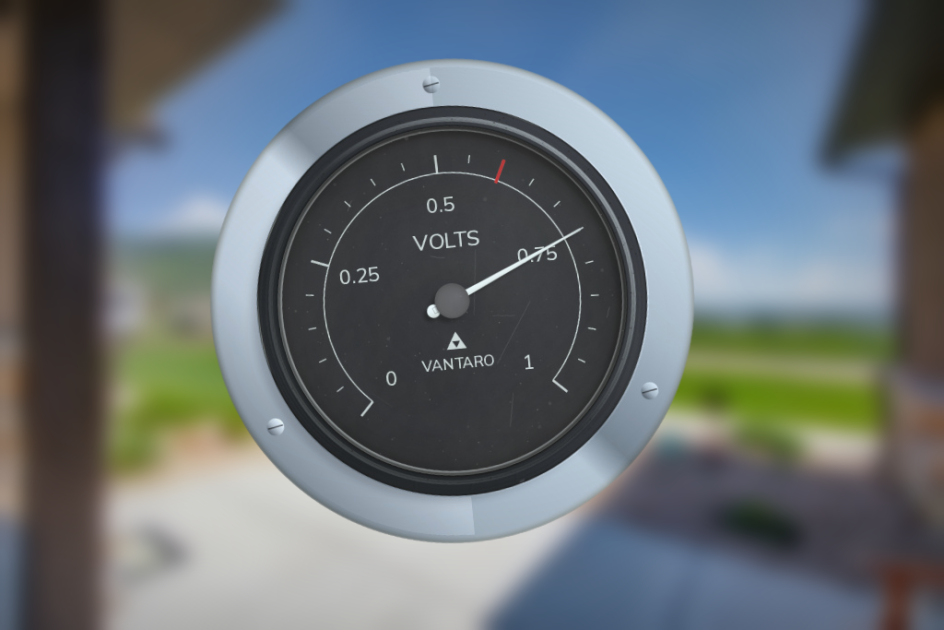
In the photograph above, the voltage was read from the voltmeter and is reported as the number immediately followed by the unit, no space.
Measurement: 0.75V
